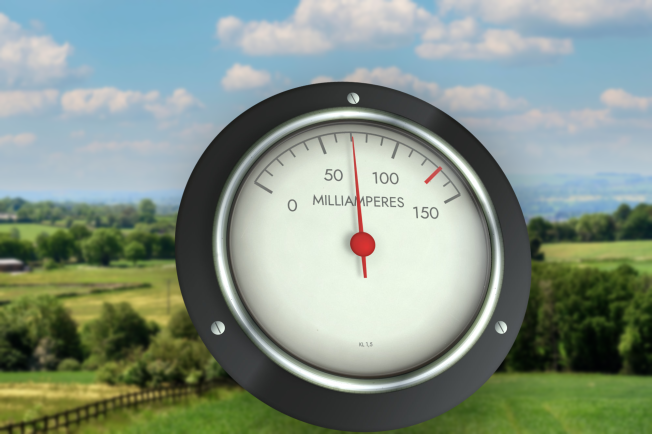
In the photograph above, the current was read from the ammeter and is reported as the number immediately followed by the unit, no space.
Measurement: 70mA
